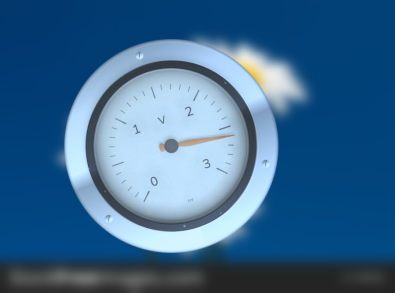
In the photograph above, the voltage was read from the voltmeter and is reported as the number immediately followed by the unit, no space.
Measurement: 2.6V
